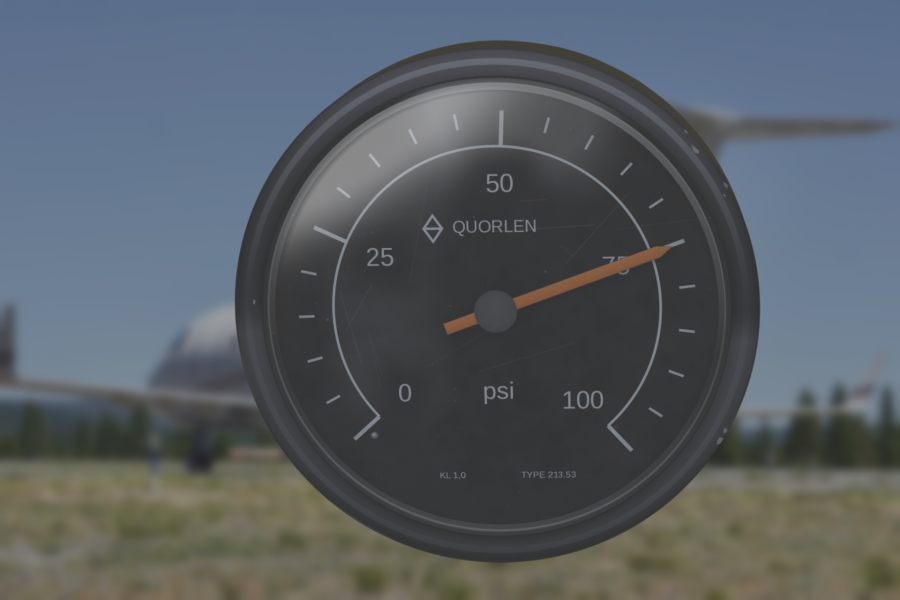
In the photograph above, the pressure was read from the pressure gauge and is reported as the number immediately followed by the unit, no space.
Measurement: 75psi
